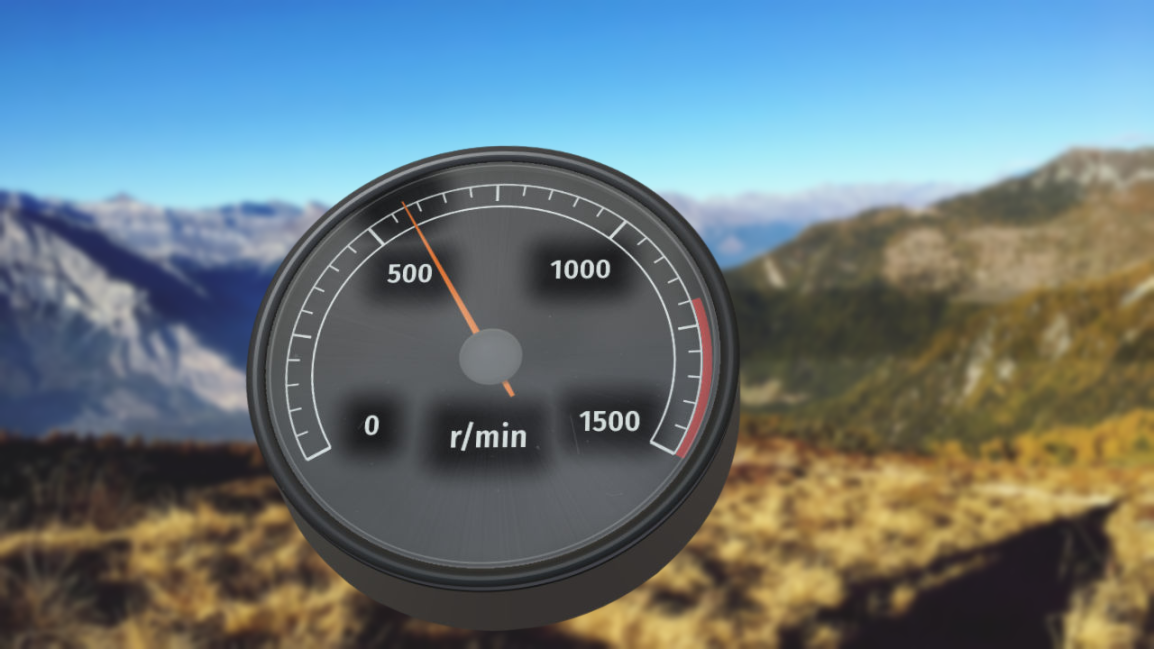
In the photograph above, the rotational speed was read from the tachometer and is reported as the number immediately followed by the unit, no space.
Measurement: 575rpm
